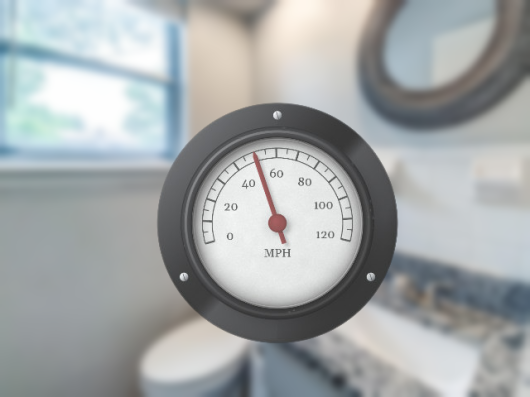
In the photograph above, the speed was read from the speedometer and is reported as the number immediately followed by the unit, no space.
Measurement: 50mph
